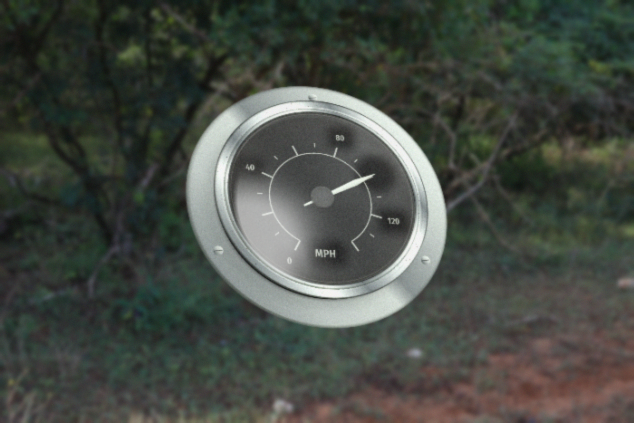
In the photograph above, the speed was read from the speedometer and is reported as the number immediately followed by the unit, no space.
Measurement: 100mph
